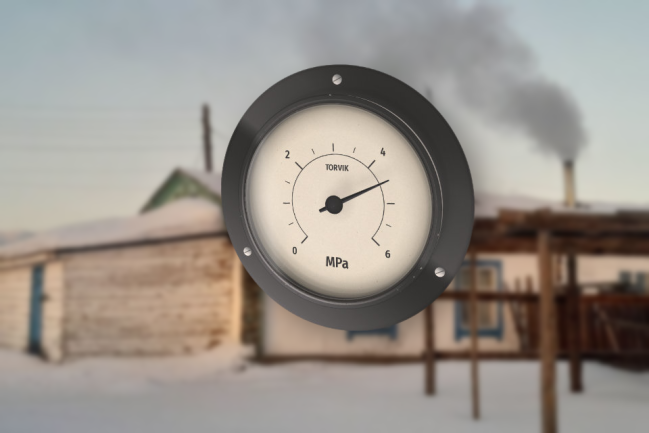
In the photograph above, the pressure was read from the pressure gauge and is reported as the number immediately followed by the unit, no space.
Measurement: 4.5MPa
